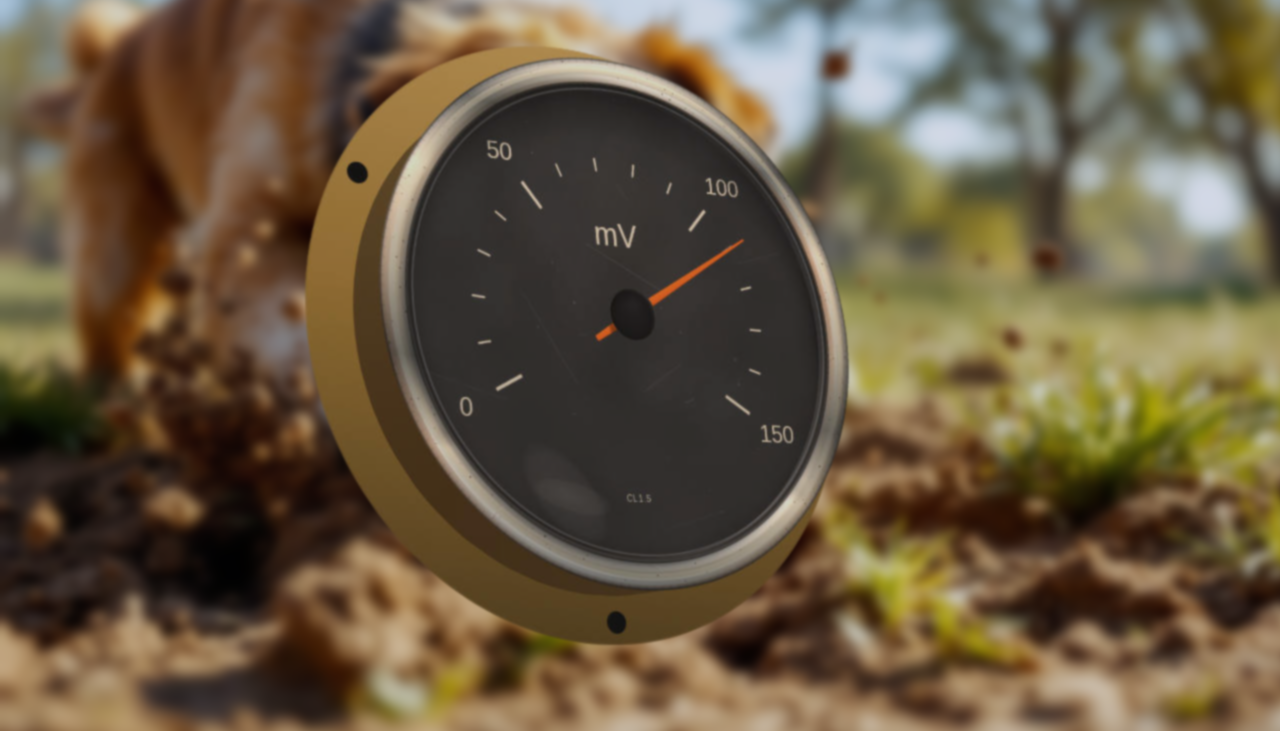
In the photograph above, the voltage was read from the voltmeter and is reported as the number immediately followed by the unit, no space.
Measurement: 110mV
